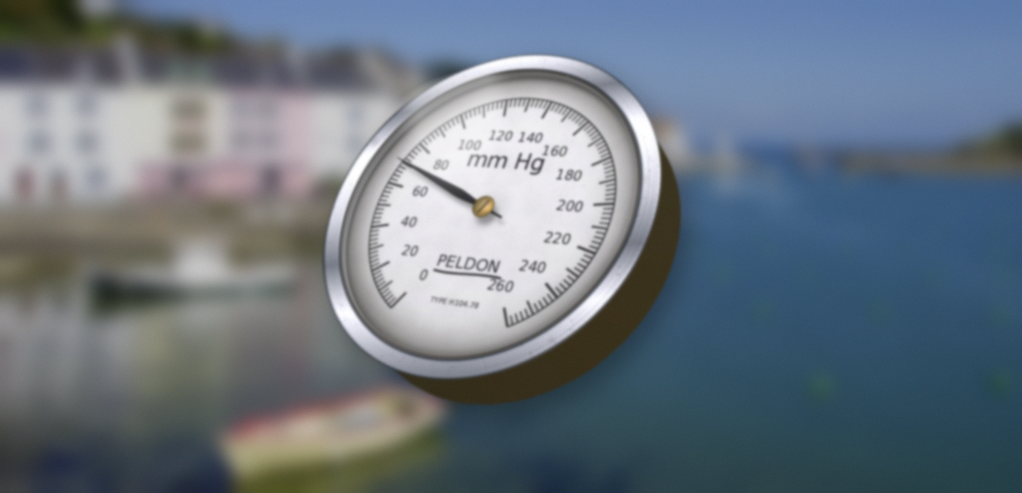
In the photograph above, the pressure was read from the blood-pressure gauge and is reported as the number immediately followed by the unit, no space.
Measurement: 70mmHg
